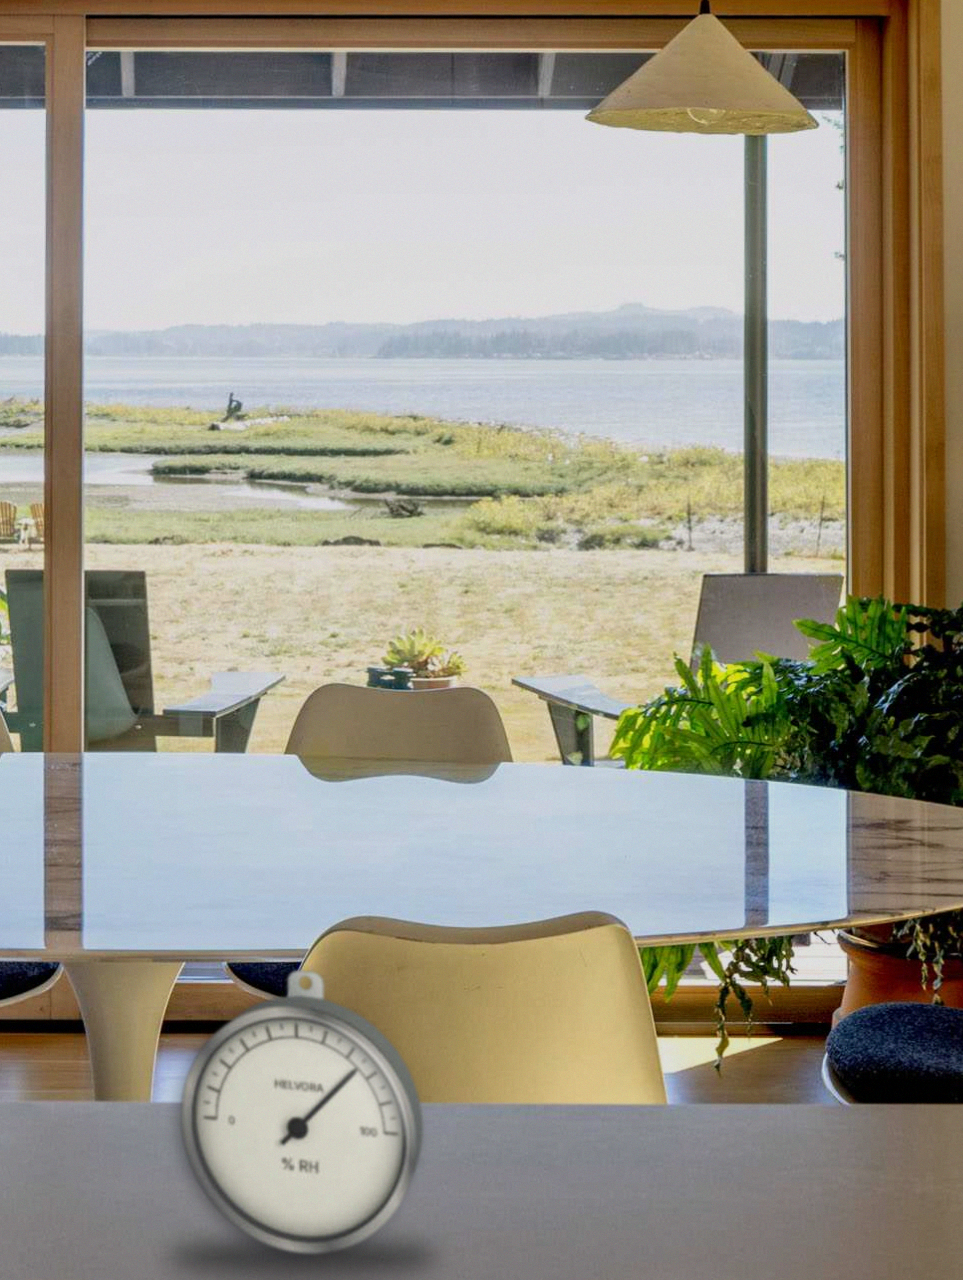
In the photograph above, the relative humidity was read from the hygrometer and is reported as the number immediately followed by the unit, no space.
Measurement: 75%
